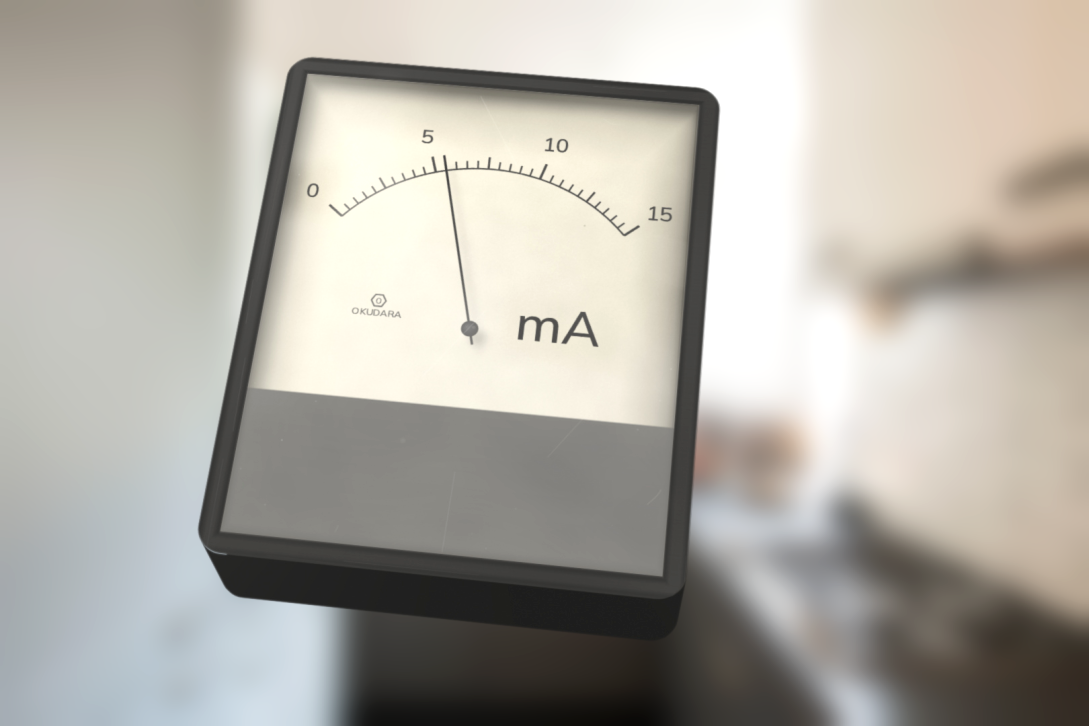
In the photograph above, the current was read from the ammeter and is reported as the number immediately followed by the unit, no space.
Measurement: 5.5mA
